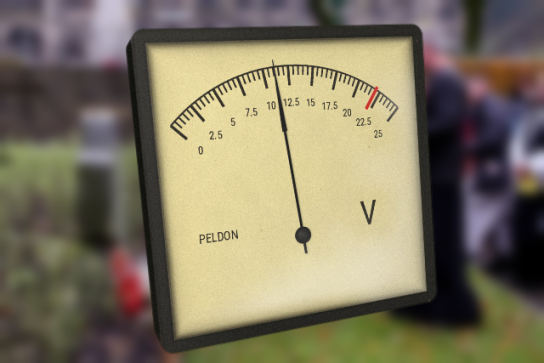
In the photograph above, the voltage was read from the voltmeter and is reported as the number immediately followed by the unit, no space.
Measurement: 11V
